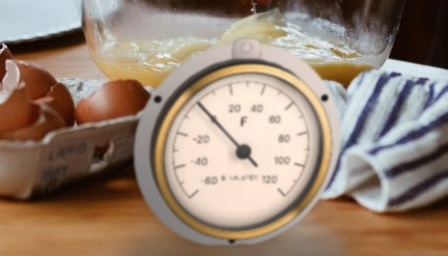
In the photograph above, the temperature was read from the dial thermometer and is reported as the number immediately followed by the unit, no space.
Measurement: 0°F
